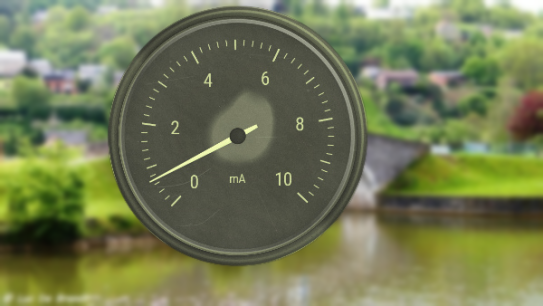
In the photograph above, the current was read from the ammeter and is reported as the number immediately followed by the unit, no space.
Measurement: 0.7mA
